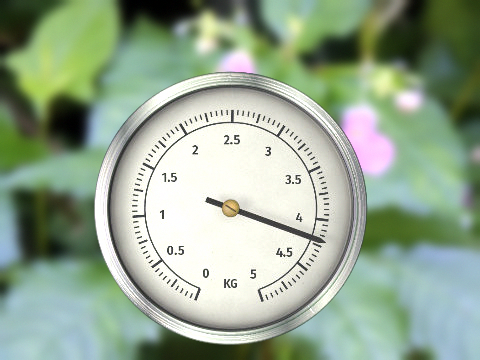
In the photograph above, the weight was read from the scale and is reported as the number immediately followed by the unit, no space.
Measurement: 4.2kg
